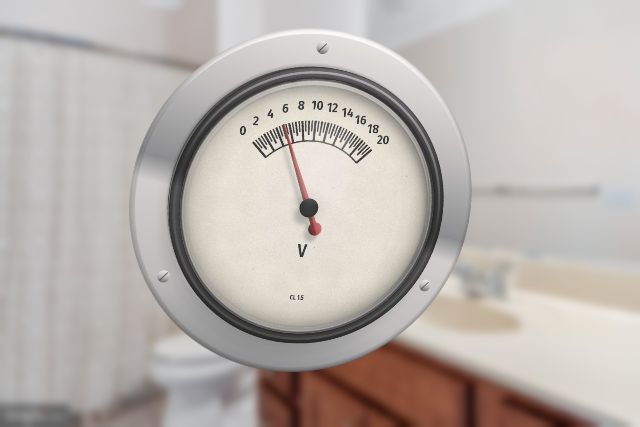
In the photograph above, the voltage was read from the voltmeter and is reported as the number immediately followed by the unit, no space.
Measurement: 5V
